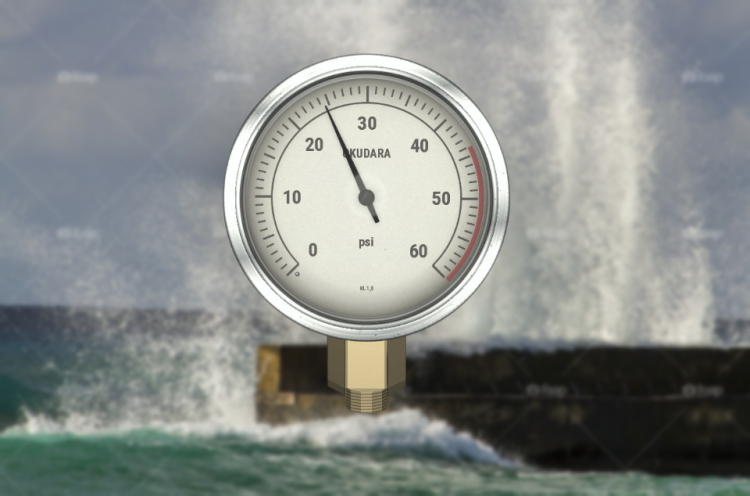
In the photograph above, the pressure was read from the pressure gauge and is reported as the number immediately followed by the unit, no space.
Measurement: 24.5psi
